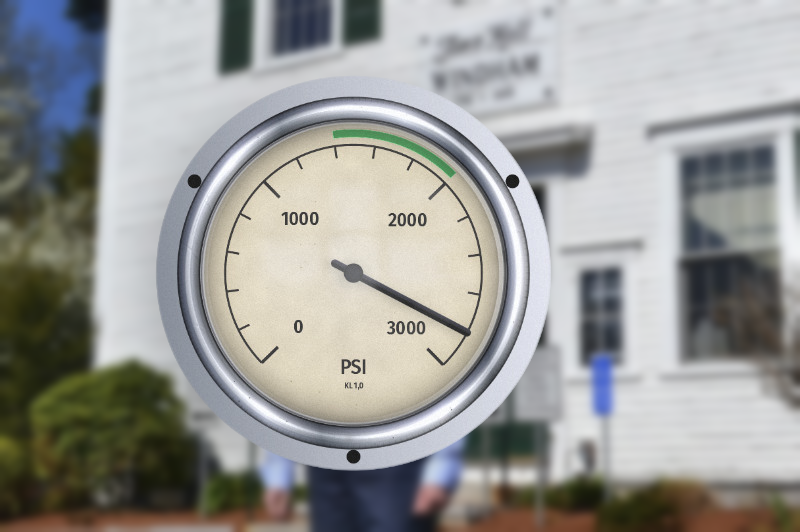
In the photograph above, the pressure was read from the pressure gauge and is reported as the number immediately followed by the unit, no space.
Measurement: 2800psi
